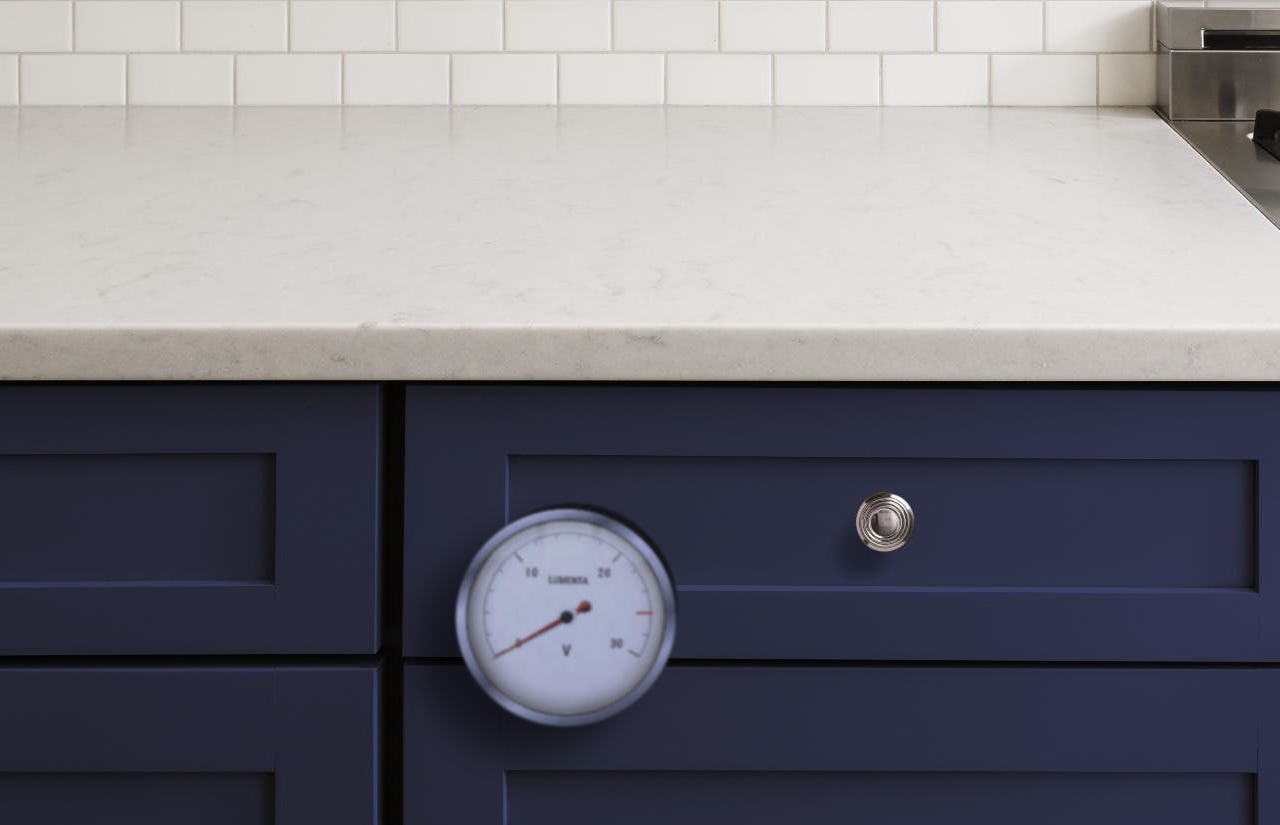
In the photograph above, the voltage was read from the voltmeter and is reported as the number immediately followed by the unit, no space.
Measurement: 0V
